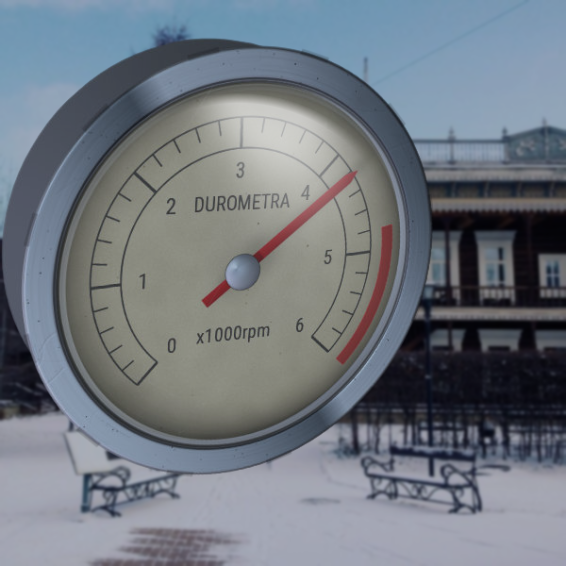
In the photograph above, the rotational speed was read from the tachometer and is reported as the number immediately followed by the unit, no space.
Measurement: 4200rpm
